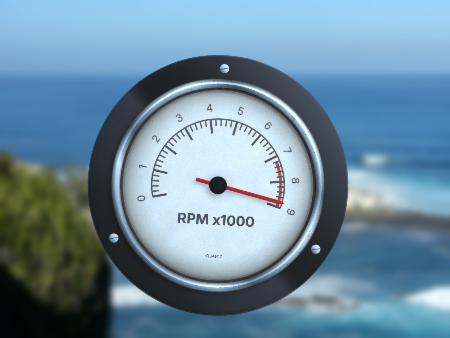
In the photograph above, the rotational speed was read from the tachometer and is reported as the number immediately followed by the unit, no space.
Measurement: 8800rpm
